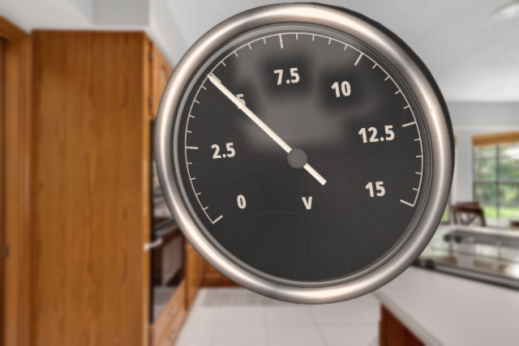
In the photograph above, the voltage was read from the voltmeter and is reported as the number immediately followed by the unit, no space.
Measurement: 5V
